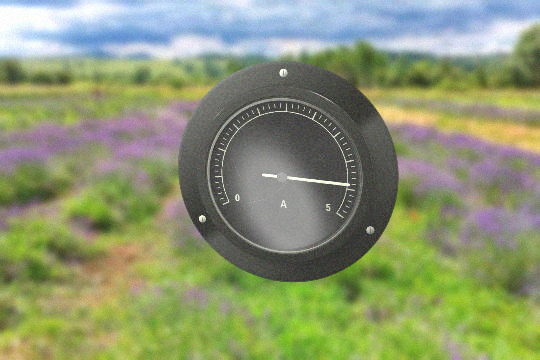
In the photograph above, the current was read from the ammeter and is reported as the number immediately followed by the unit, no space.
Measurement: 4.4A
